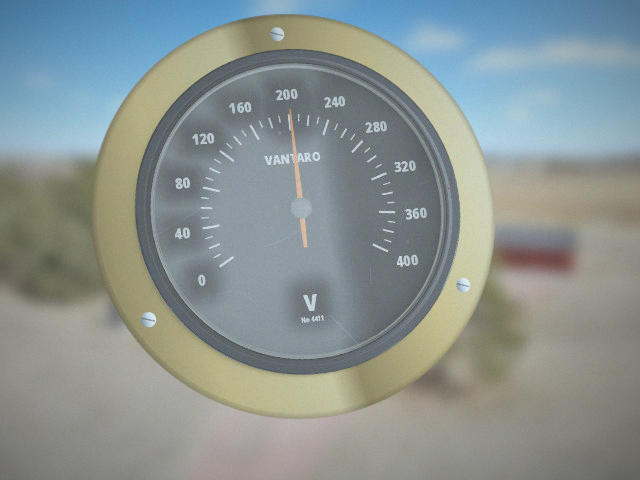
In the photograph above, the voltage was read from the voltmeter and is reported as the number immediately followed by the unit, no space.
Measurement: 200V
